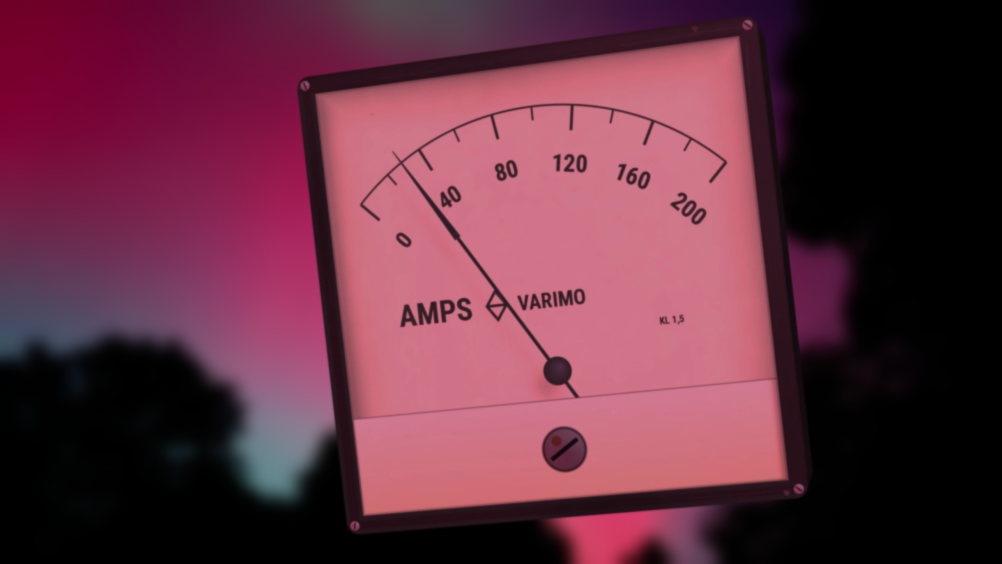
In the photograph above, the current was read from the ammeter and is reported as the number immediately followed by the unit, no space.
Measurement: 30A
